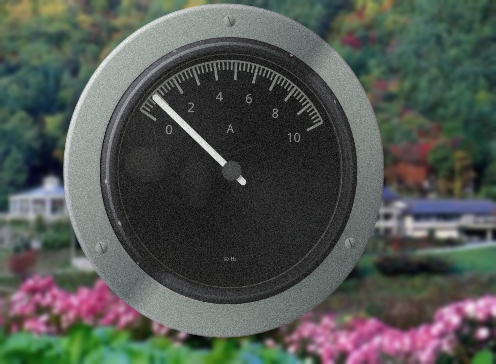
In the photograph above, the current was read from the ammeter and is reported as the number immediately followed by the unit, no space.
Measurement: 0.8A
